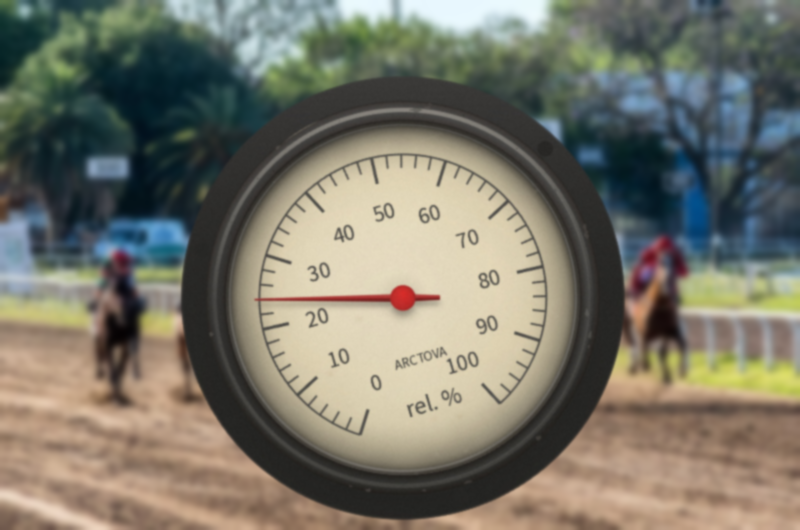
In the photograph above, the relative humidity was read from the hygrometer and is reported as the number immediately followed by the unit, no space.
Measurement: 24%
